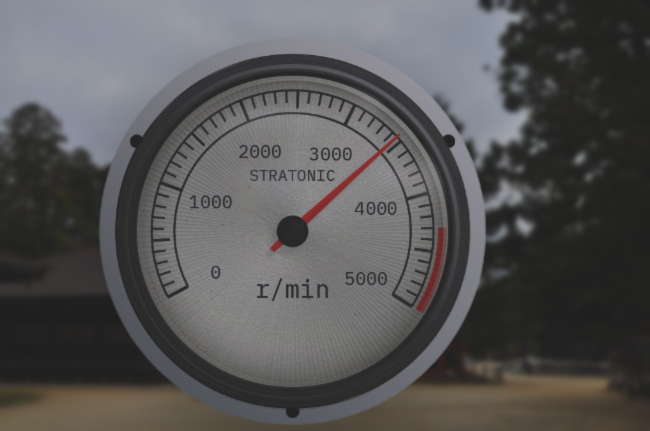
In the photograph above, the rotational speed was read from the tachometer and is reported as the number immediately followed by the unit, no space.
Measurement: 3450rpm
